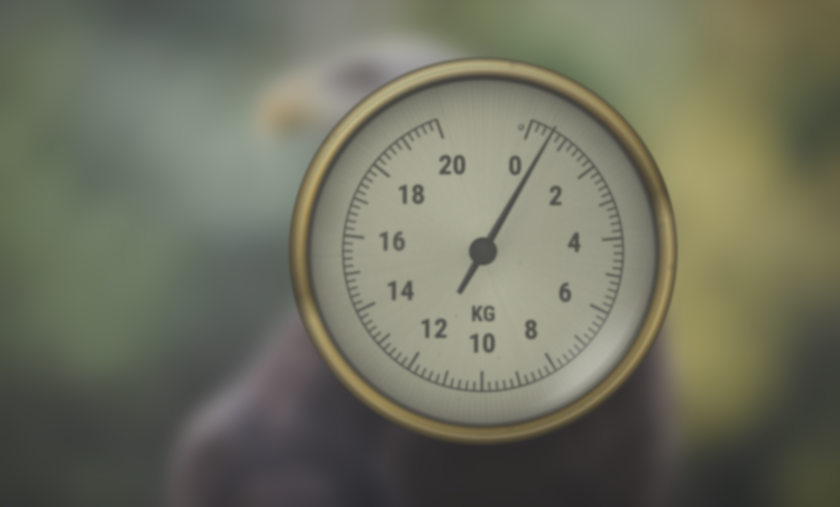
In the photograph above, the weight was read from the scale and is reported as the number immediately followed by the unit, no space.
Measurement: 0.6kg
